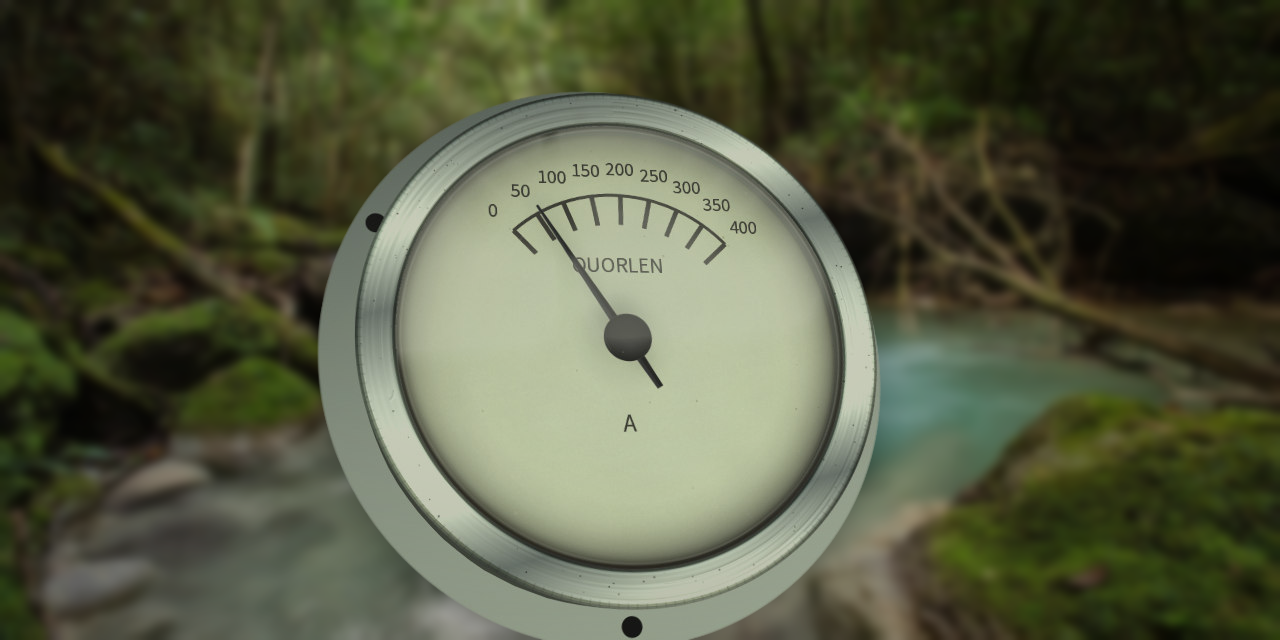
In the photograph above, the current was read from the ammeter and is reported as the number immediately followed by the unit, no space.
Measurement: 50A
